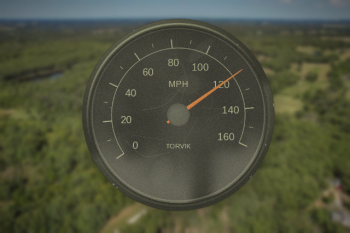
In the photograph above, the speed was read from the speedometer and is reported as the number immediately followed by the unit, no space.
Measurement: 120mph
